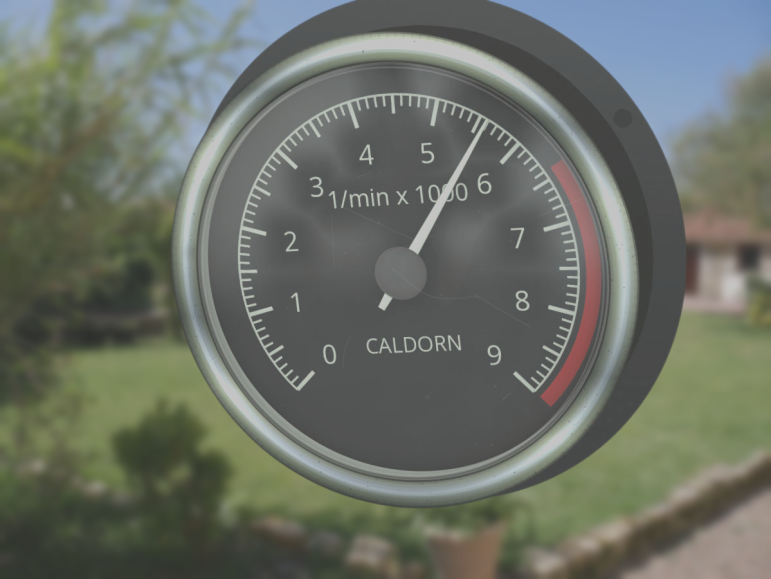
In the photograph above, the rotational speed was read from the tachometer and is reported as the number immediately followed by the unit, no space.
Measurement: 5600rpm
